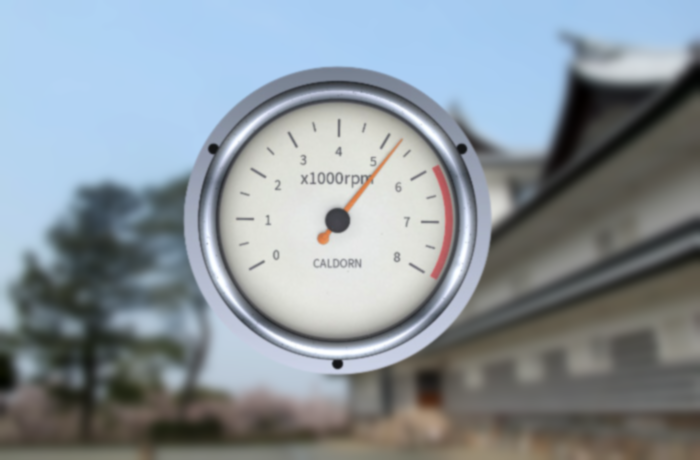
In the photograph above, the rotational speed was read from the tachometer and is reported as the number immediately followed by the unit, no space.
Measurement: 5250rpm
